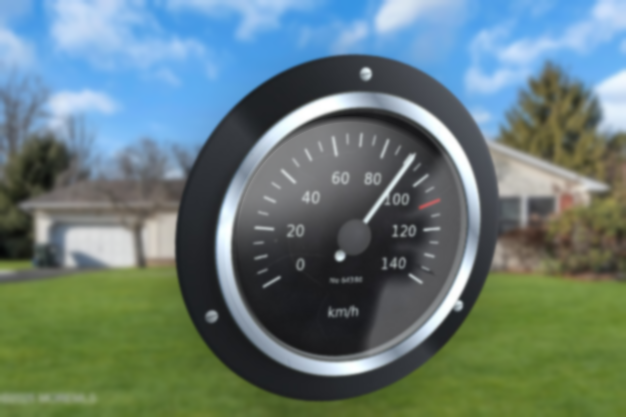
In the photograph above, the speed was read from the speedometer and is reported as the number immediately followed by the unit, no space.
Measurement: 90km/h
